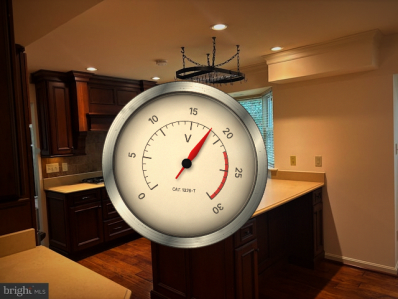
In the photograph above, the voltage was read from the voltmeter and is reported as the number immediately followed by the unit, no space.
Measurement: 18V
